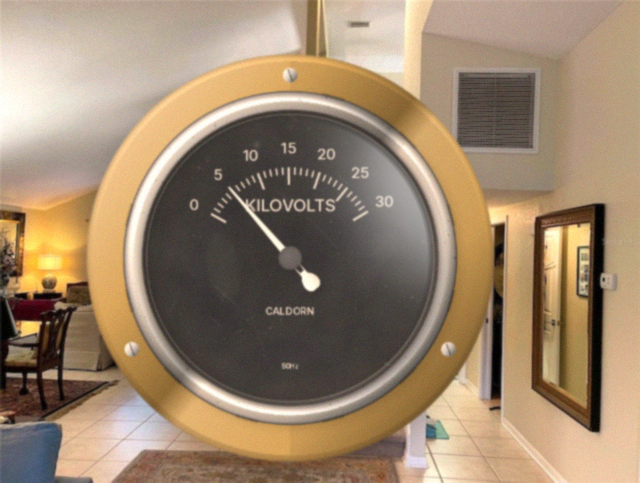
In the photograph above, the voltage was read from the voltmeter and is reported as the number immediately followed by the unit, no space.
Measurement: 5kV
